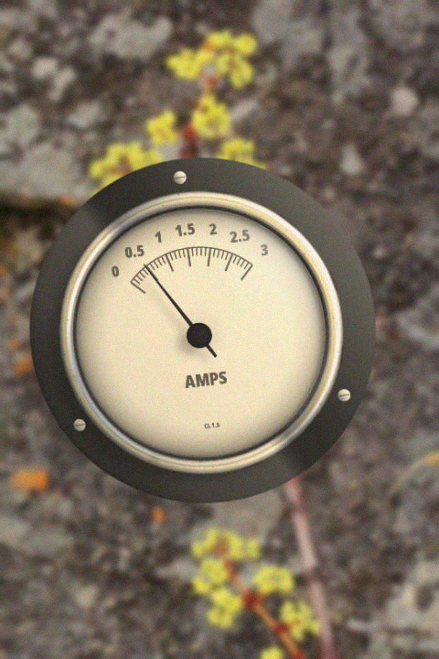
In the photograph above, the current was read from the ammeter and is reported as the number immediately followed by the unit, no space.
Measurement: 0.5A
